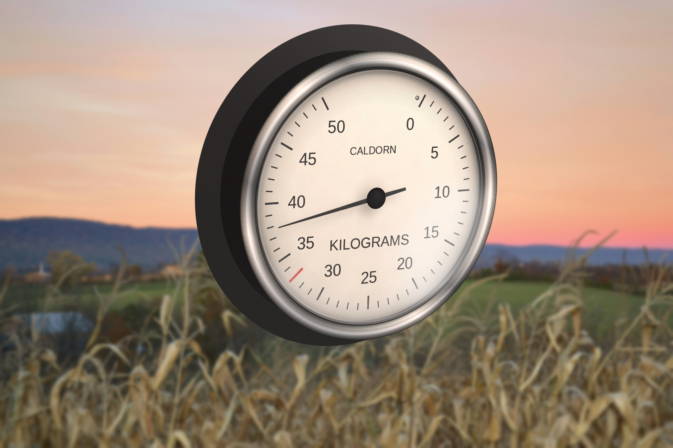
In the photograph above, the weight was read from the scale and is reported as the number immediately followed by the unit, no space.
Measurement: 38kg
